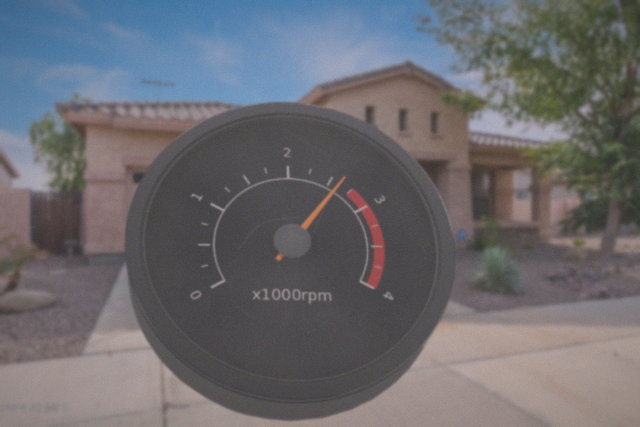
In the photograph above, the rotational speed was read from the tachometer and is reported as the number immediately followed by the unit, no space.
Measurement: 2625rpm
